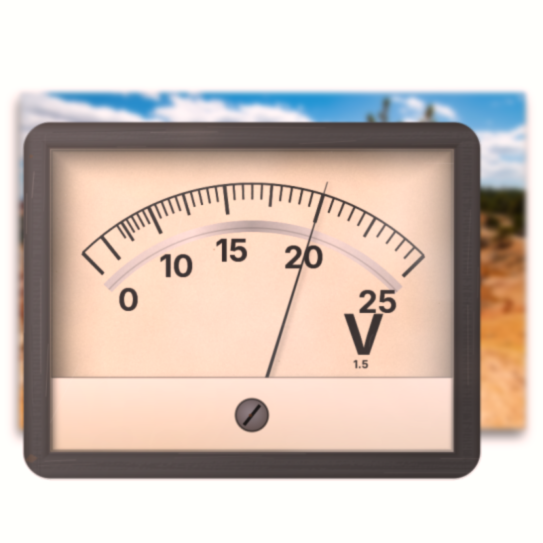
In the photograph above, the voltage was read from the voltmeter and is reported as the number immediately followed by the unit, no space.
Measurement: 20V
